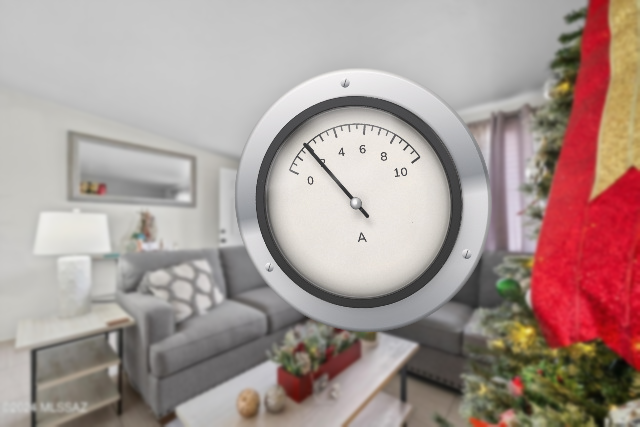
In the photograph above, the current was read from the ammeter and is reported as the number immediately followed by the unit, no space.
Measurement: 2A
